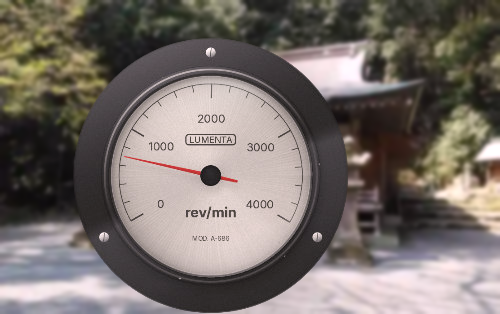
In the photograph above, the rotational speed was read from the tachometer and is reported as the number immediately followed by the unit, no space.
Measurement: 700rpm
